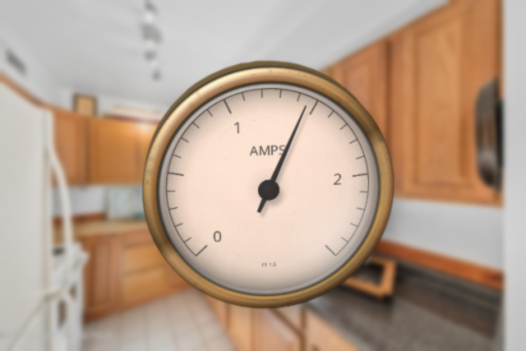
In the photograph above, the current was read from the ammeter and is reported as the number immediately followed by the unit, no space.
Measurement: 1.45A
